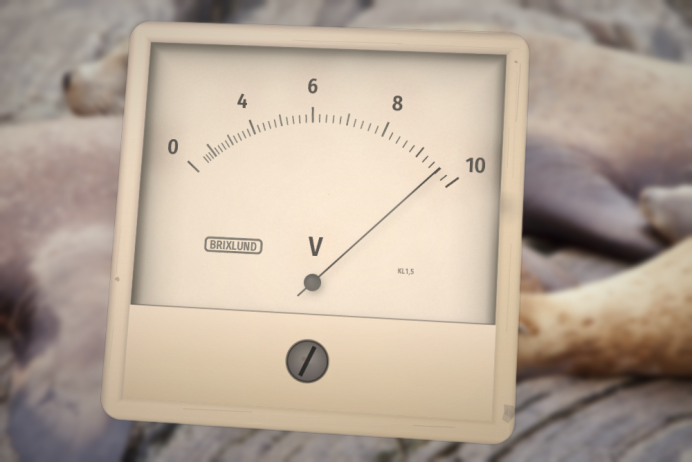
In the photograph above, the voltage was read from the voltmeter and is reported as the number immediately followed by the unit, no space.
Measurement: 9.6V
